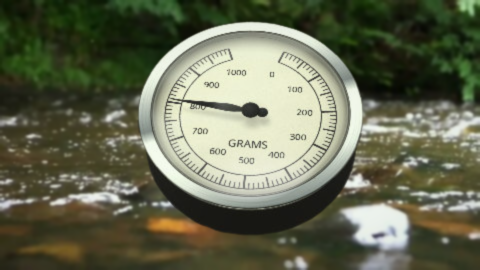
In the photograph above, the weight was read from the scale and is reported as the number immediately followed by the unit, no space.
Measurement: 800g
